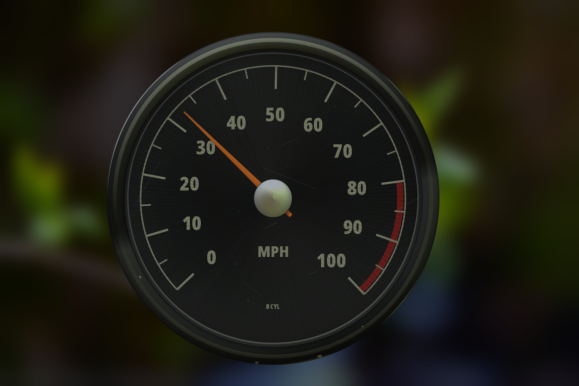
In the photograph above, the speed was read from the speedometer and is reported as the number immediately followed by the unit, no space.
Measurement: 32.5mph
